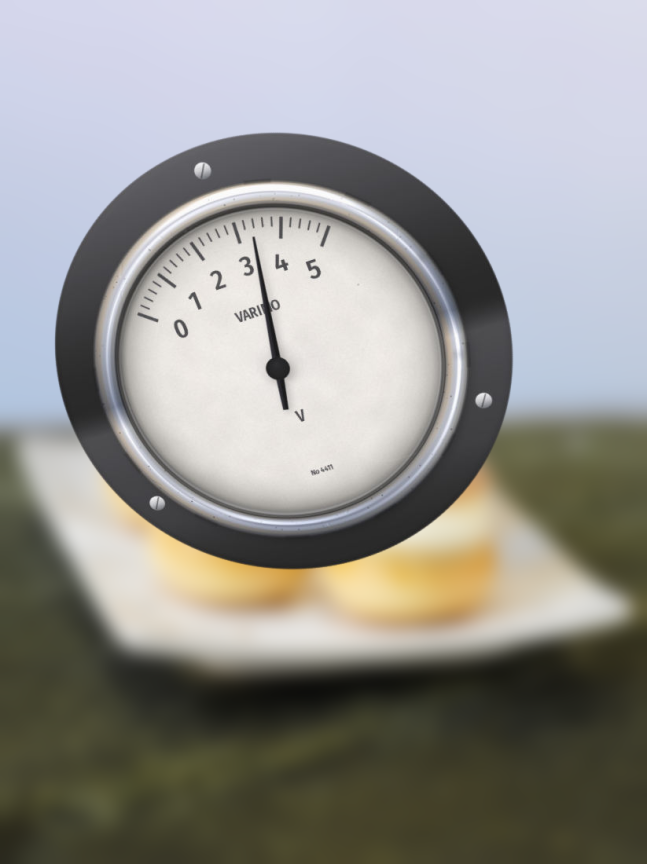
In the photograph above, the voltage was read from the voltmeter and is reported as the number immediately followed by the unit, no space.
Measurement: 3.4V
